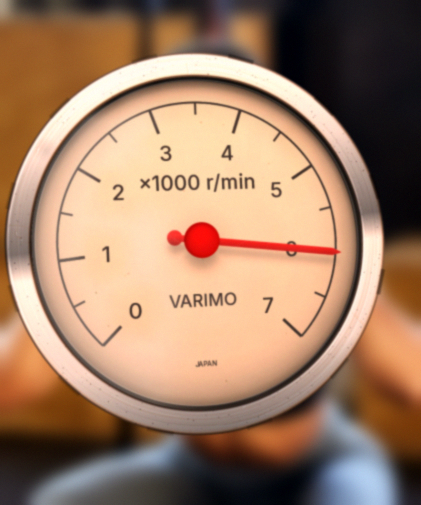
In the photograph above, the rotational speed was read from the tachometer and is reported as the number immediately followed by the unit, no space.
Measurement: 6000rpm
